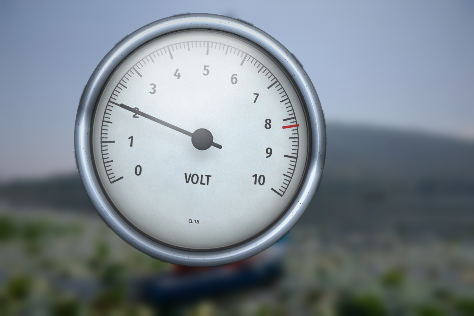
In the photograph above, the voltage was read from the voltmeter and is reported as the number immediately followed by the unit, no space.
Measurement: 2V
